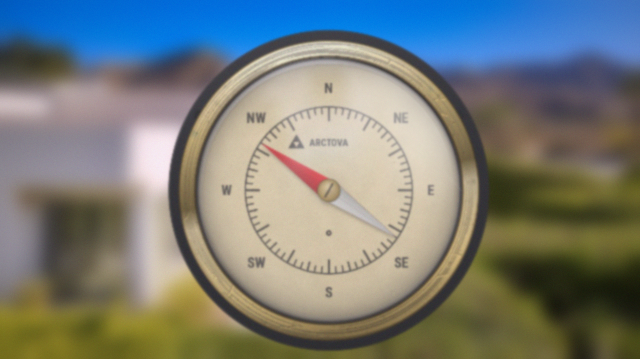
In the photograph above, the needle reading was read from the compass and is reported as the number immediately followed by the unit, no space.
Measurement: 305°
